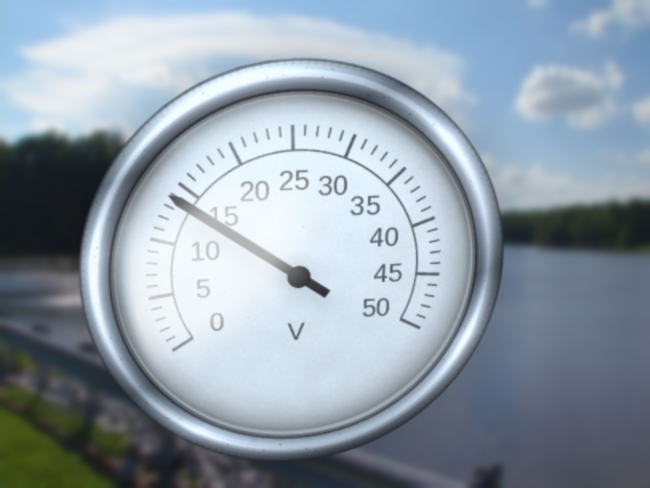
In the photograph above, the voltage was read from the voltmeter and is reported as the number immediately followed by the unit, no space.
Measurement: 14V
